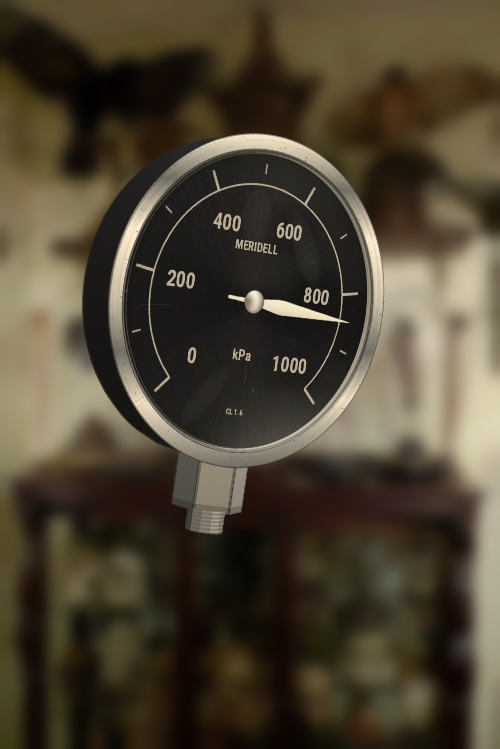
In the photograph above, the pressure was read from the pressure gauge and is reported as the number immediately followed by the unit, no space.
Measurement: 850kPa
